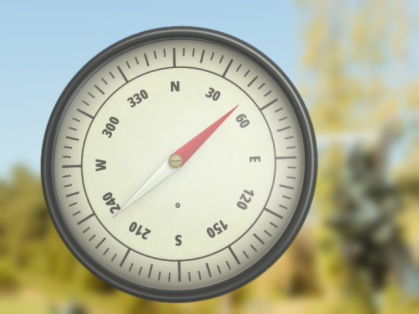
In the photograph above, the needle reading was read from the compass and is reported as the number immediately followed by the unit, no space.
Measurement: 50°
